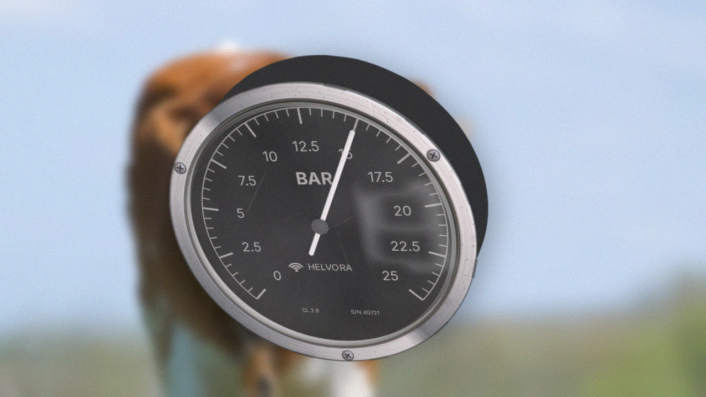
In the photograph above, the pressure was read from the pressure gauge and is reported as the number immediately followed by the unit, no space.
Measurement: 15bar
